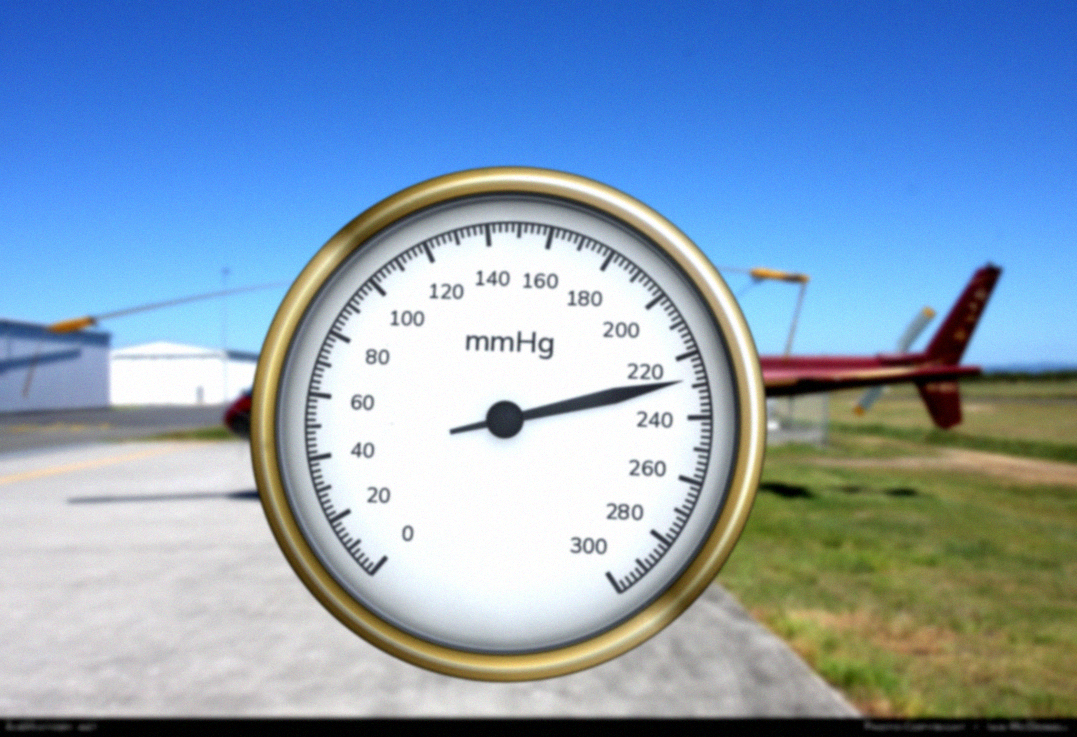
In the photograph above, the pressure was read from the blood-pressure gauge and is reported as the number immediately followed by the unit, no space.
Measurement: 228mmHg
